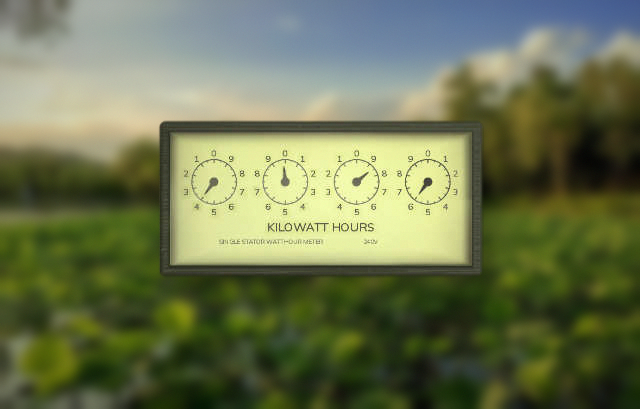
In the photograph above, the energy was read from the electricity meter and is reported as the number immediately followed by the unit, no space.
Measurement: 3986kWh
